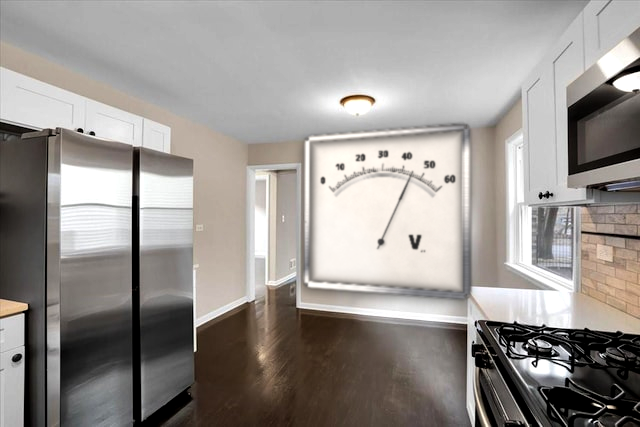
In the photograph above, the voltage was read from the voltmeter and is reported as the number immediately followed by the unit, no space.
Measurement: 45V
